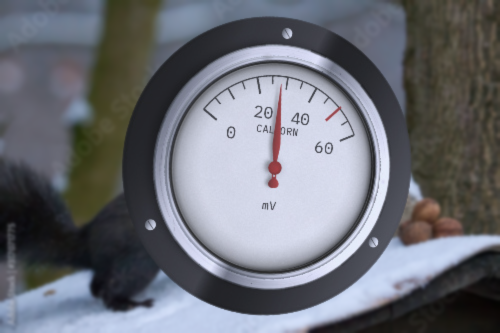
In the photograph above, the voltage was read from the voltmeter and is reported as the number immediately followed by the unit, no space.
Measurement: 27.5mV
